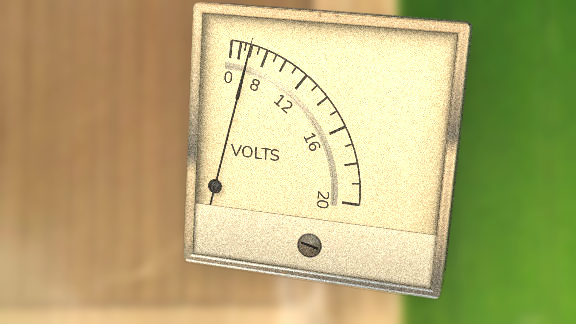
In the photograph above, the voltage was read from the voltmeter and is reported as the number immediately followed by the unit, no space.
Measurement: 6V
